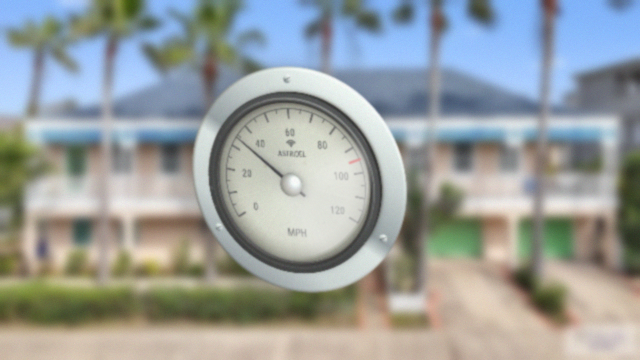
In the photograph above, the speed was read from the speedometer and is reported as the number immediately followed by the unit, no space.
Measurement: 35mph
